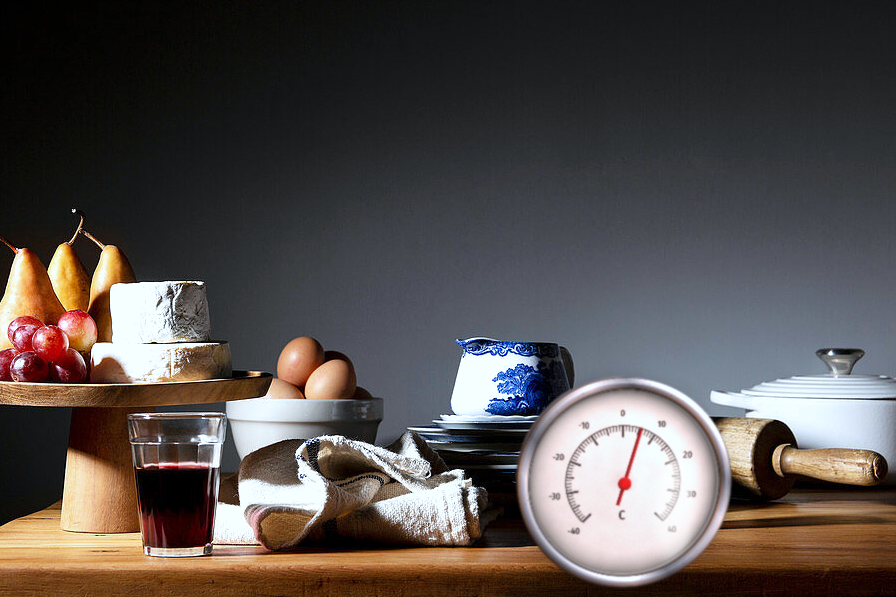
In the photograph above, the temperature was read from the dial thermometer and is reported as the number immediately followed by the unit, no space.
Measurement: 5°C
